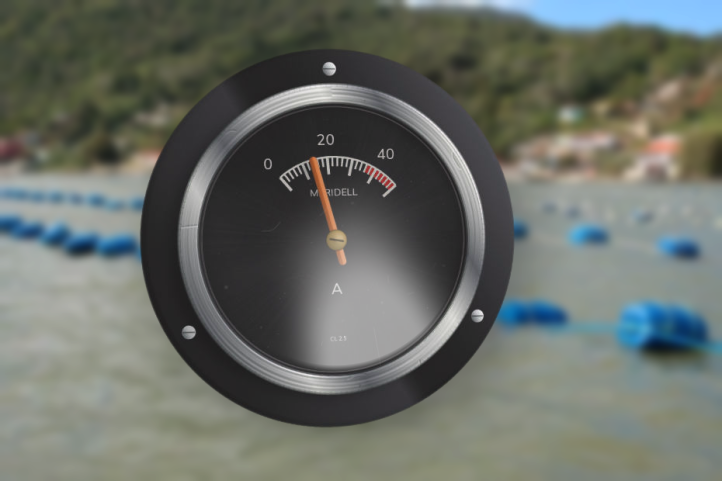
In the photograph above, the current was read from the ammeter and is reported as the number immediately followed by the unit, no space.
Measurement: 14A
